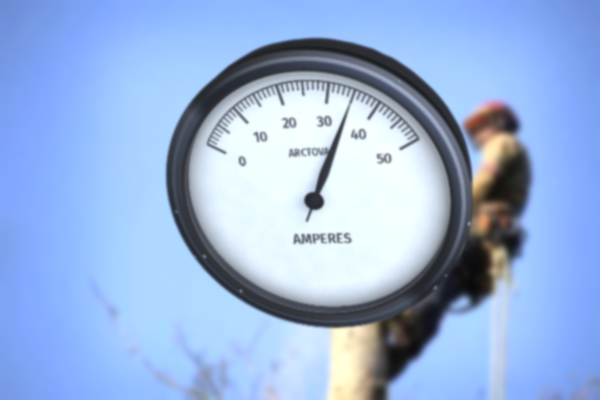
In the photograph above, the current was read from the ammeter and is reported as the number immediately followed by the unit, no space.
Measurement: 35A
